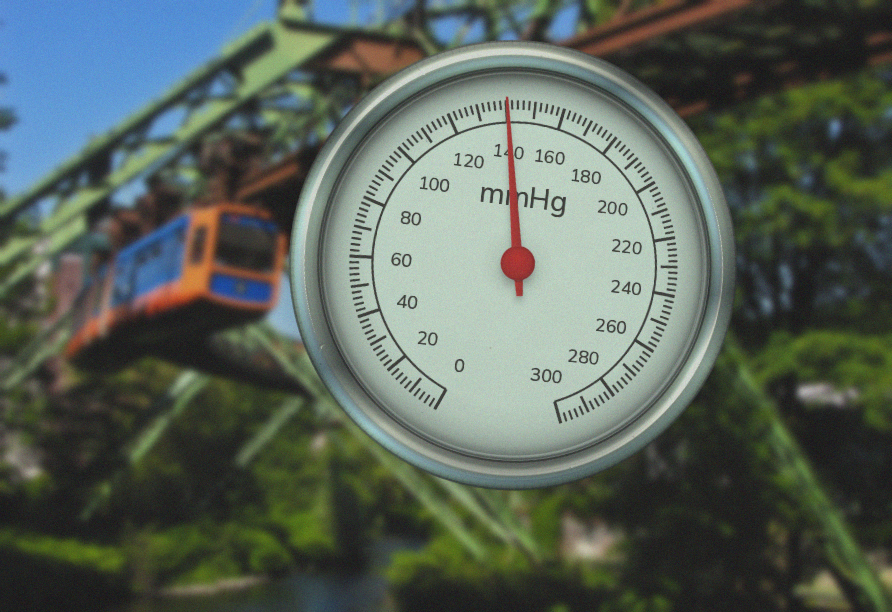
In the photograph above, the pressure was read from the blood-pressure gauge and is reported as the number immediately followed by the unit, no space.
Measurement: 140mmHg
